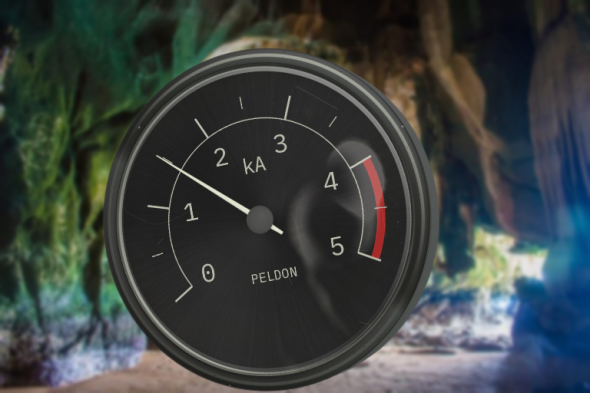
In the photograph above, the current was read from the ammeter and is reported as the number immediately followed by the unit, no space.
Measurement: 1.5kA
